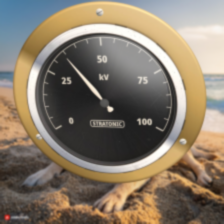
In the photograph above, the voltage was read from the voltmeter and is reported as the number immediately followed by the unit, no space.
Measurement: 35kV
